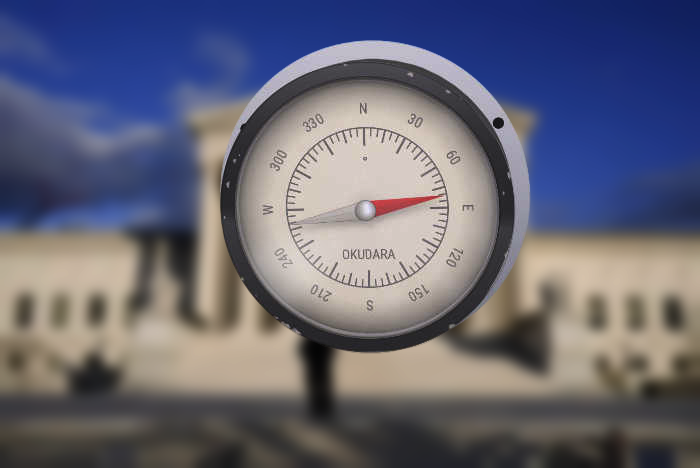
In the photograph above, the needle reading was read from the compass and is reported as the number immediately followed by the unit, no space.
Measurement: 80°
